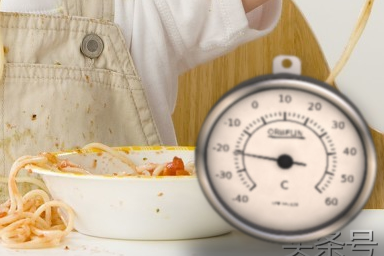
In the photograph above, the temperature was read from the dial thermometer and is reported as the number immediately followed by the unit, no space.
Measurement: -20°C
